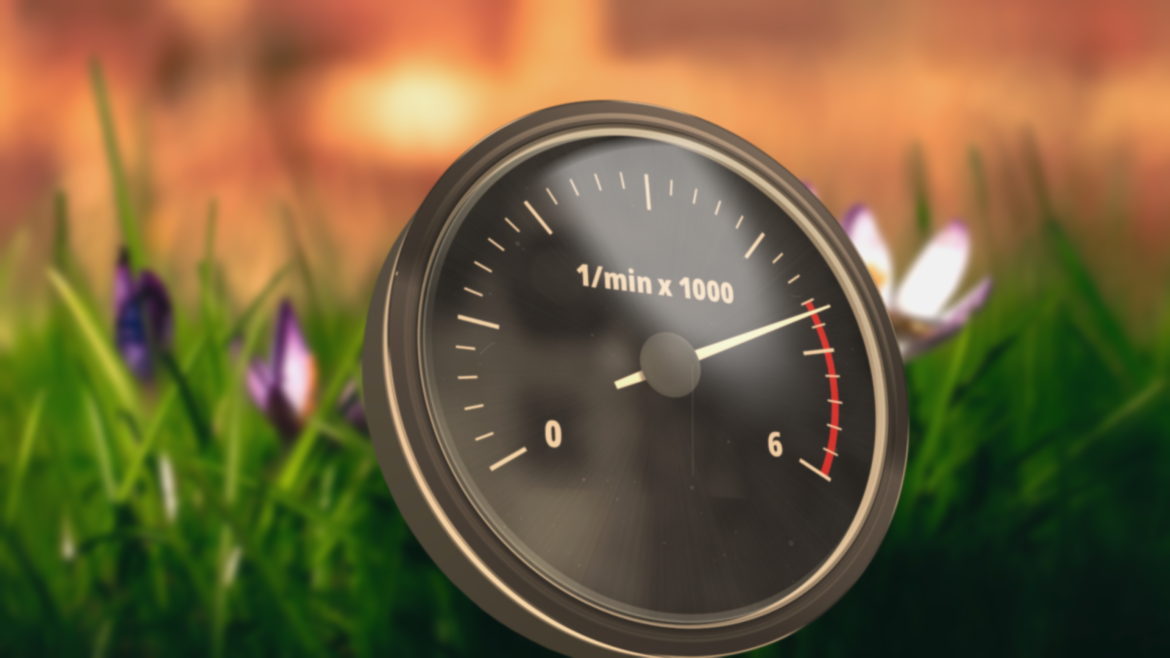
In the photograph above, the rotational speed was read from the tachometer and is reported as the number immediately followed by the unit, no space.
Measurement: 4700rpm
